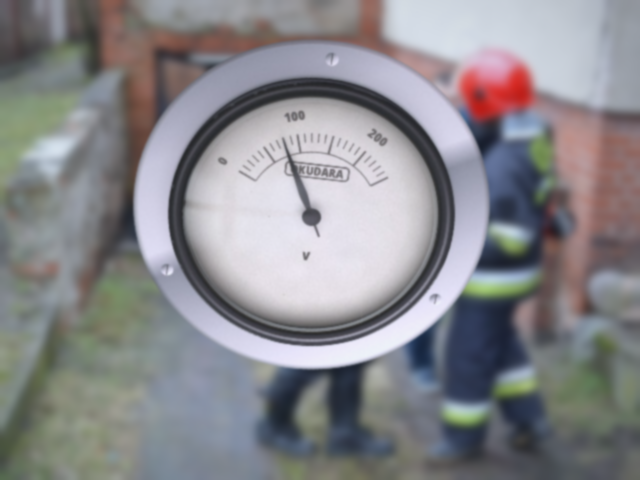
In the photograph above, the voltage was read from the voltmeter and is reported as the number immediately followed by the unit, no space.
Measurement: 80V
